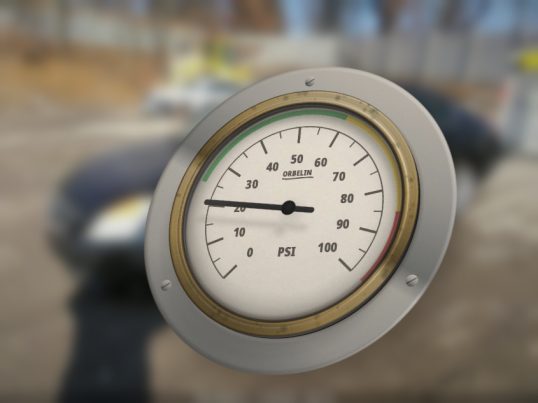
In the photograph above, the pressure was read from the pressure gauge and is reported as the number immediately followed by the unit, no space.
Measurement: 20psi
